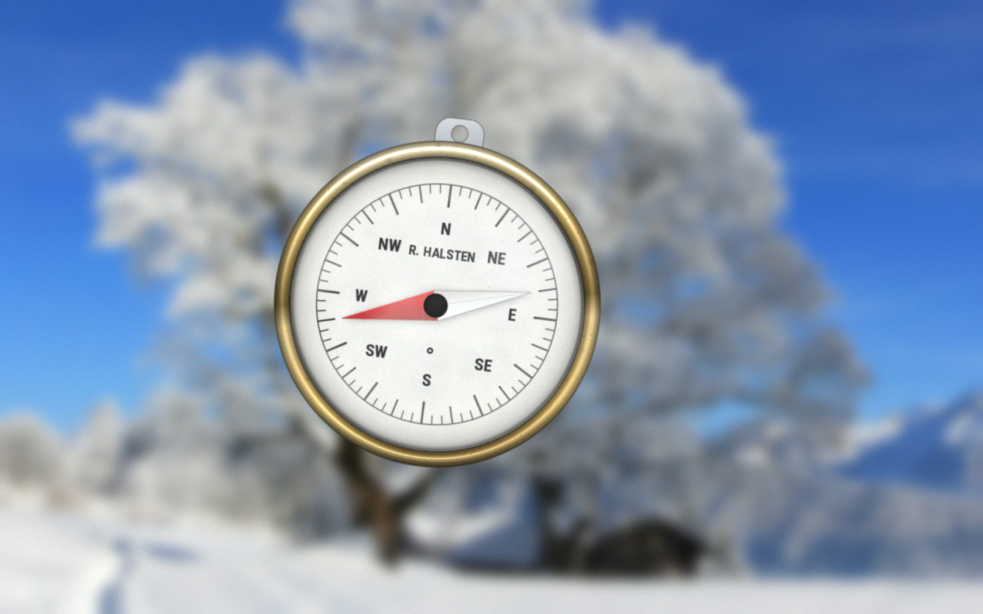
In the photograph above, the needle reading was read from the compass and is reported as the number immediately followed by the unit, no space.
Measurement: 255°
